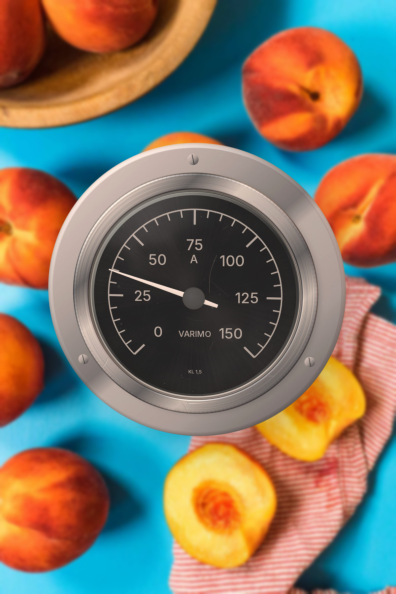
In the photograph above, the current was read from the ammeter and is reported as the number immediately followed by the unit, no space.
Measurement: 35A
